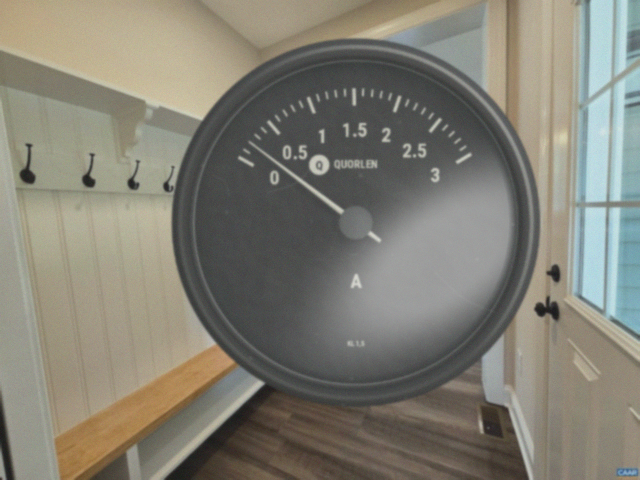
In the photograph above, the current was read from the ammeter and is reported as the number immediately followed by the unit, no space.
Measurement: 0.2A
